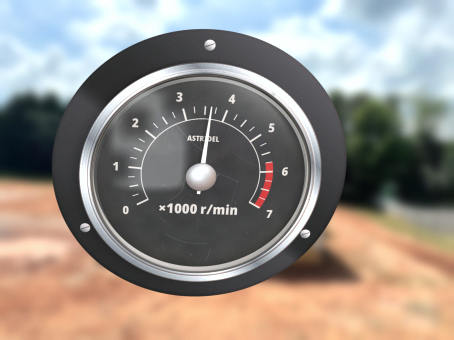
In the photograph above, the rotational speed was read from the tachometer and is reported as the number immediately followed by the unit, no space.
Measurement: 3625rpm
